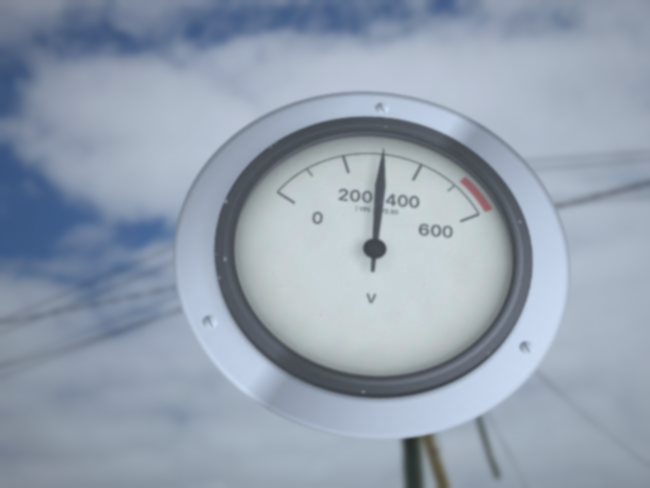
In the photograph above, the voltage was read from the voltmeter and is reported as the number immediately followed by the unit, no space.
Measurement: 300V
